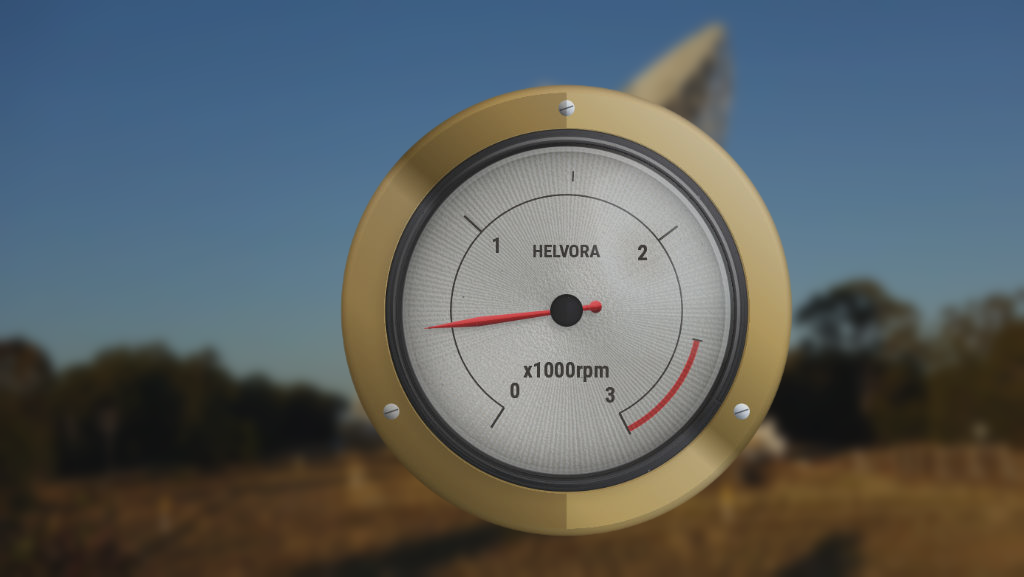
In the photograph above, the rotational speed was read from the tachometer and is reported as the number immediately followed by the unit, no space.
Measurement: 500rpm
